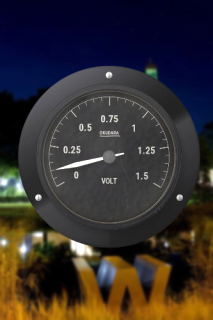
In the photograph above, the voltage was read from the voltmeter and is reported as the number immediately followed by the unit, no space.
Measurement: 0.1V
